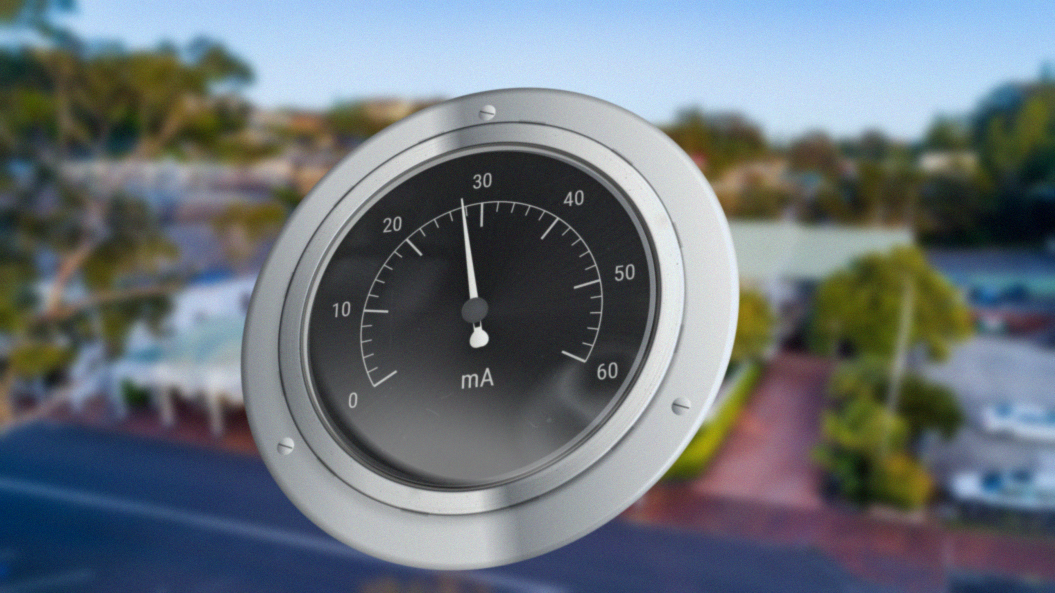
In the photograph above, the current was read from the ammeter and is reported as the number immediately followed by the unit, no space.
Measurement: 28mA
